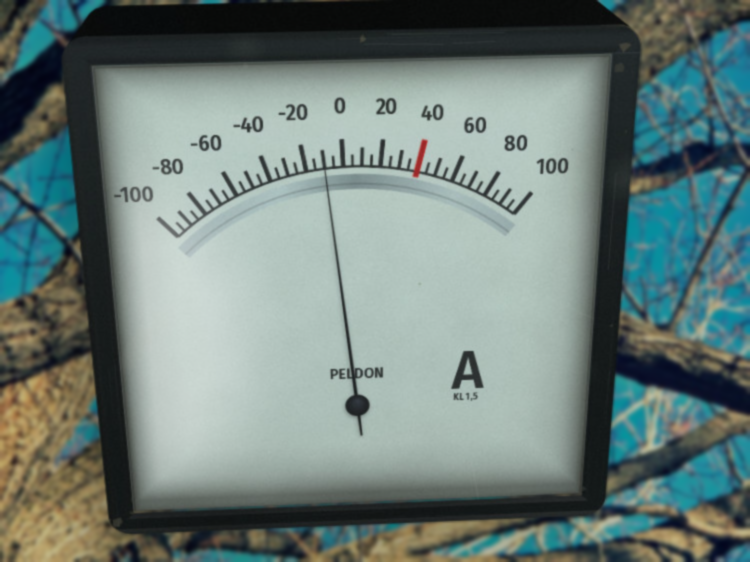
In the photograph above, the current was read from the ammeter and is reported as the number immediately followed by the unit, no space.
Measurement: -10A
